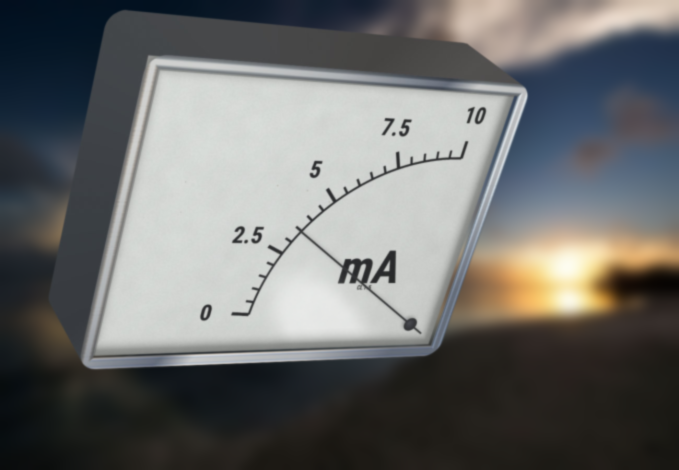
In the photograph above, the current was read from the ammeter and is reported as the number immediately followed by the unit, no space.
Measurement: 3.5mA
